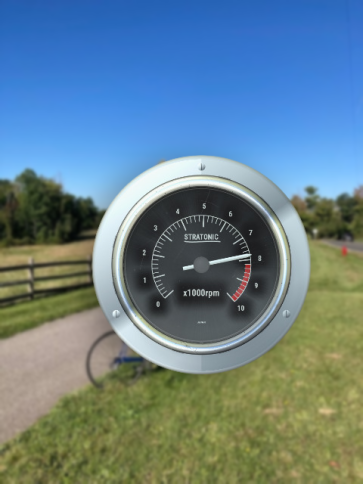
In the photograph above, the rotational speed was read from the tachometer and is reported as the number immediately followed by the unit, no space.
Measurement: 7800rpm
